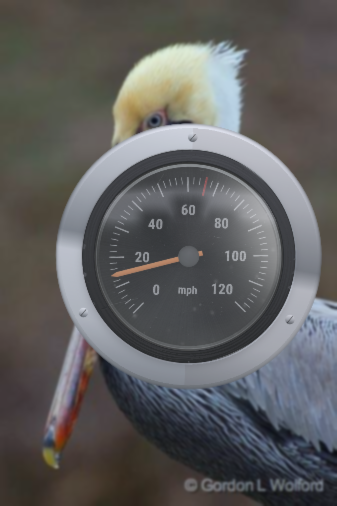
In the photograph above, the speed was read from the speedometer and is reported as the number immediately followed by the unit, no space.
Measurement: 14mph
